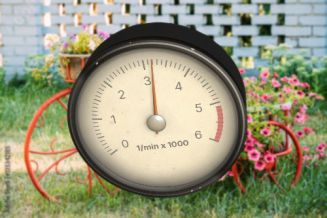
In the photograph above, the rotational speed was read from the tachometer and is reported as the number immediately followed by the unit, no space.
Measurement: 3200rpm
